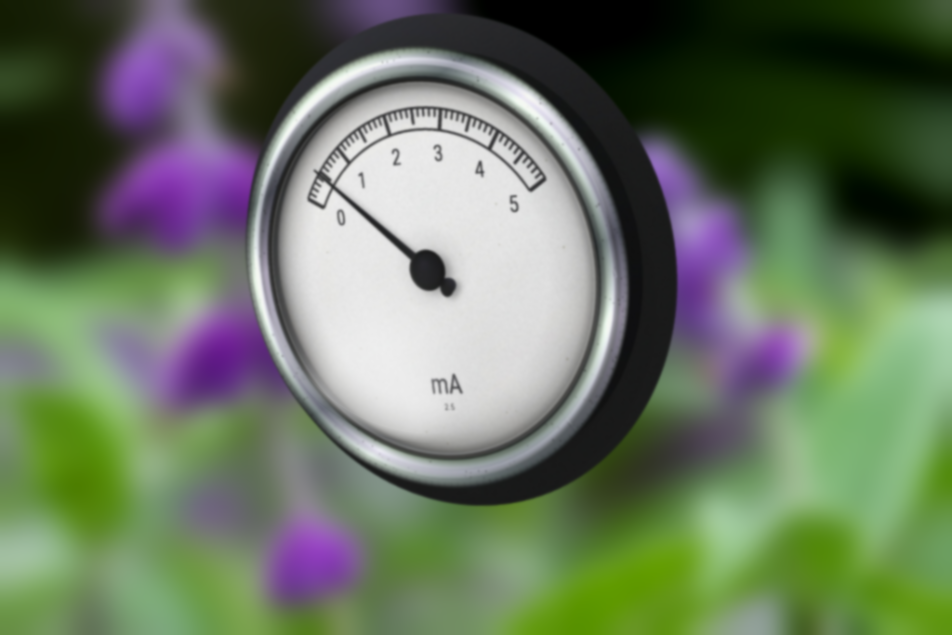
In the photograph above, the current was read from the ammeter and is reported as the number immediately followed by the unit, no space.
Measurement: 0.5mA
